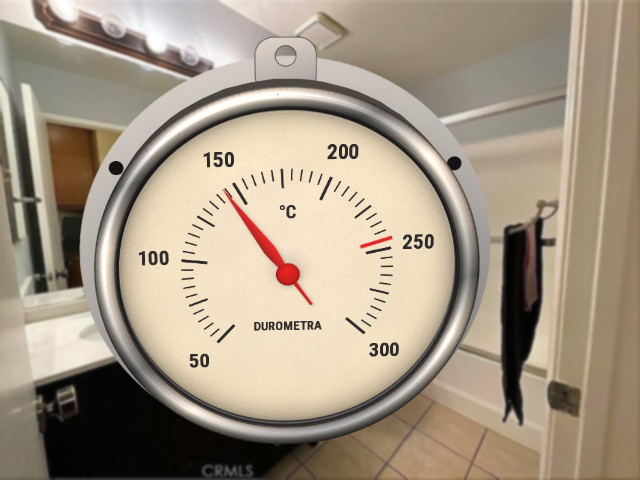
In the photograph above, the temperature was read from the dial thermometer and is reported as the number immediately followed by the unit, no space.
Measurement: 145°C
